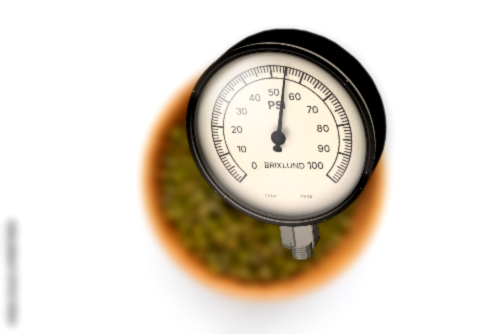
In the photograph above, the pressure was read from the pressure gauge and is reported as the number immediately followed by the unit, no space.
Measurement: 55psi
